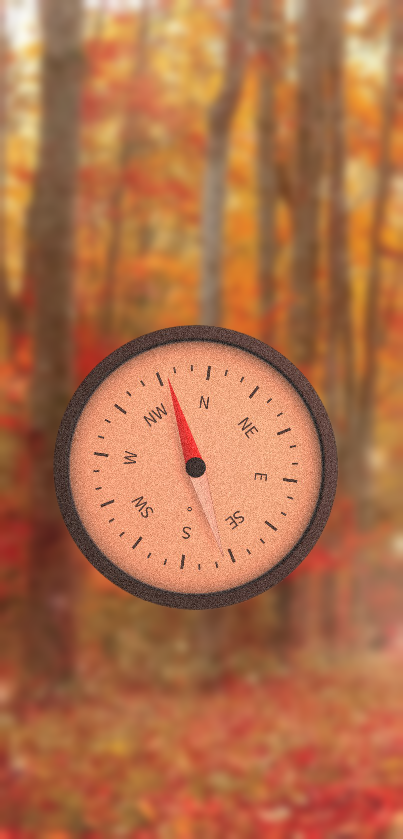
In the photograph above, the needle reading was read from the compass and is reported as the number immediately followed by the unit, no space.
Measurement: 335°
